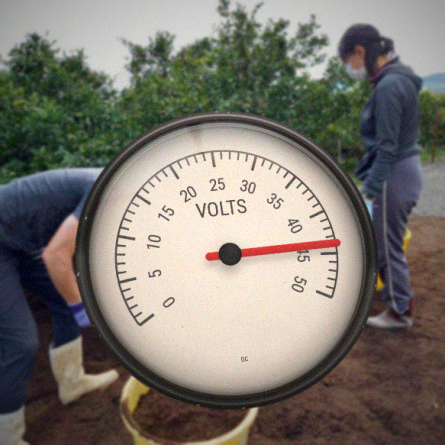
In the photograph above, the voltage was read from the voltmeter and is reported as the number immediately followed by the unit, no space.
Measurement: 44V
